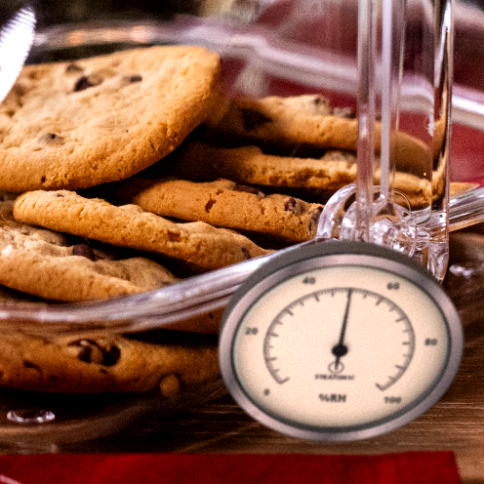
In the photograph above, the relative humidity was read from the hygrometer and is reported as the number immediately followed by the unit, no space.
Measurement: 50%
